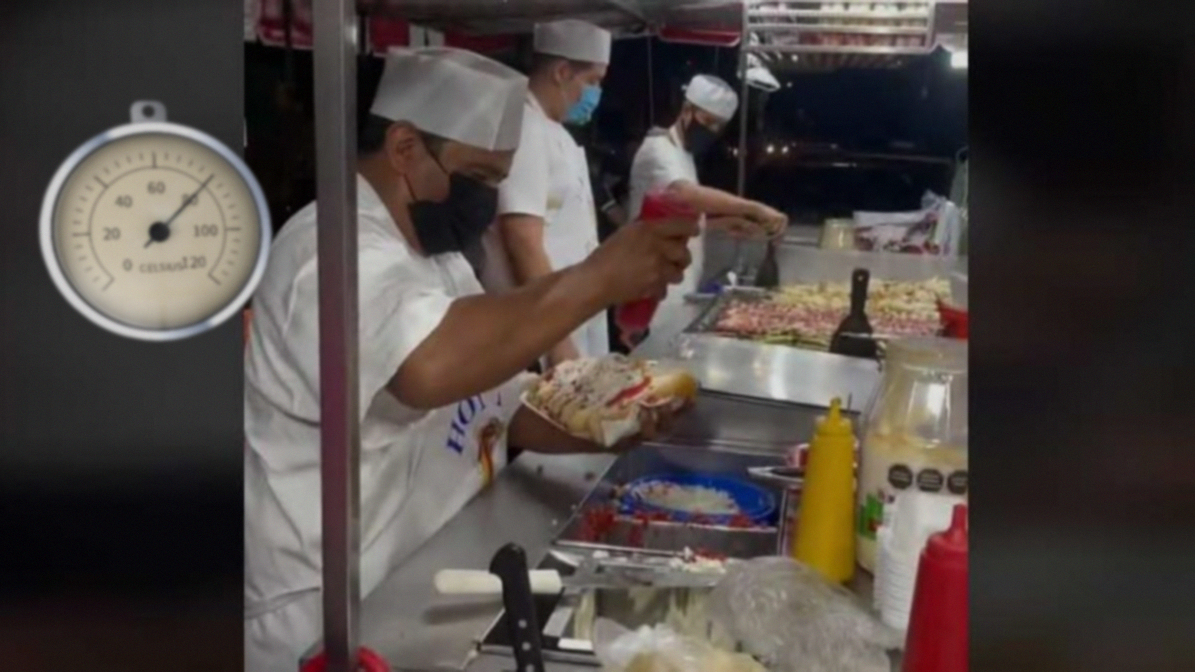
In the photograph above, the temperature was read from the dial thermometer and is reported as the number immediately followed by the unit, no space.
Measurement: 80°C
